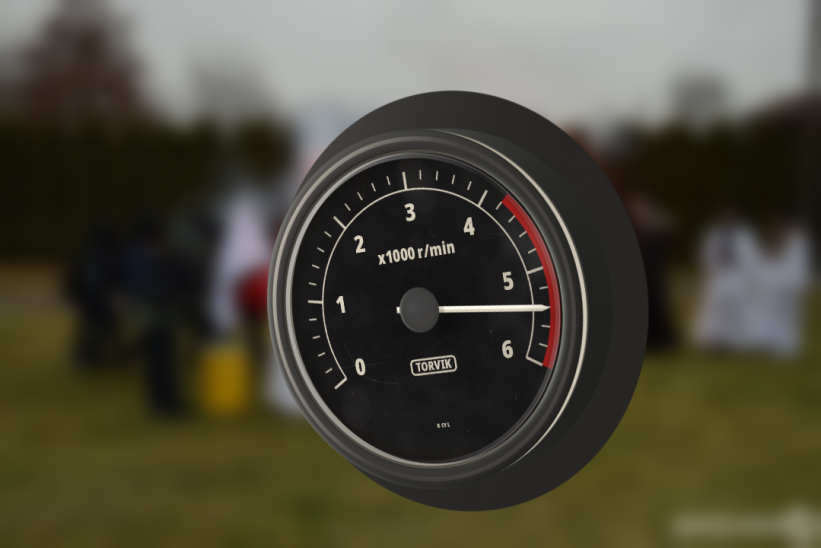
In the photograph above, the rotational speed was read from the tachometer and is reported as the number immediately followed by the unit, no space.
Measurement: 5400rpm
